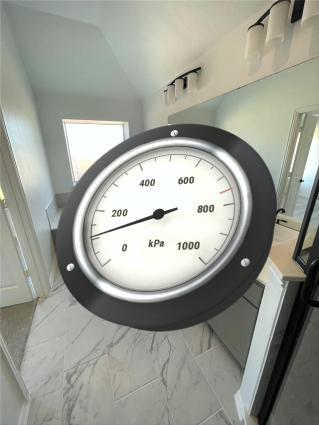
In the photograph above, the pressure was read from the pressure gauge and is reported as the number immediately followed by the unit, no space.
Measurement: 100kPa
